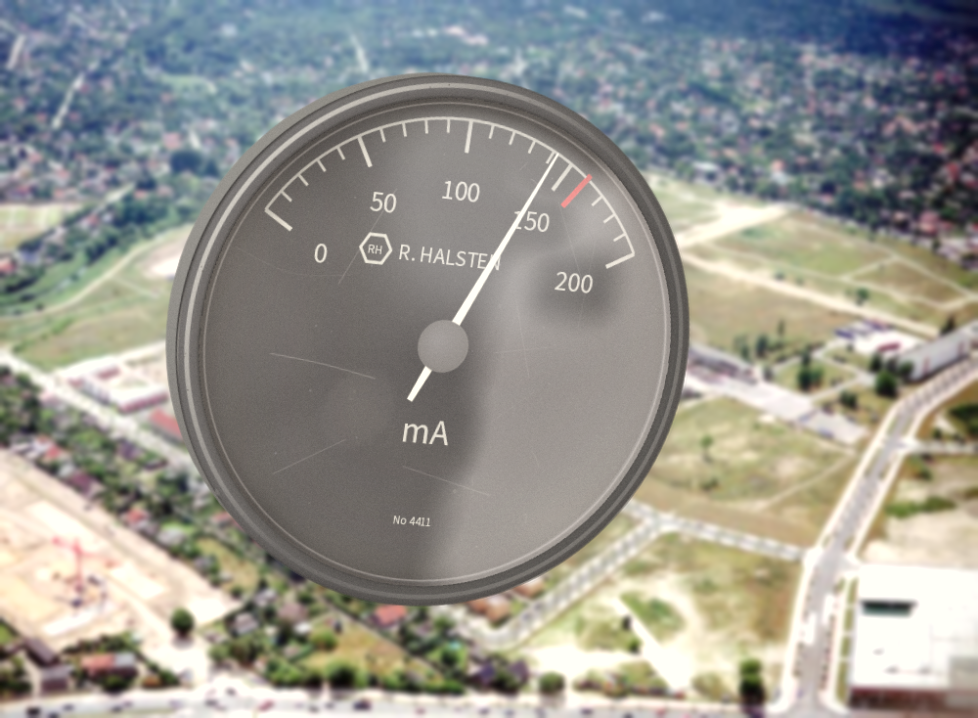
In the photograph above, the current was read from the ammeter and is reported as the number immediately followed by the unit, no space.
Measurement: 140mA
